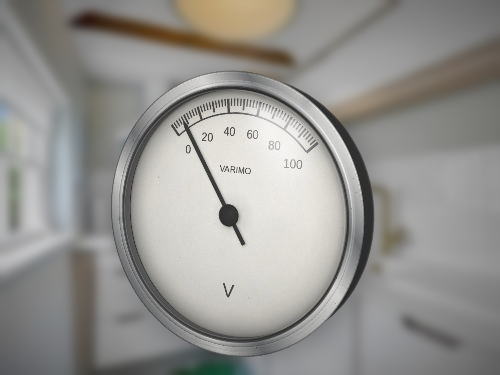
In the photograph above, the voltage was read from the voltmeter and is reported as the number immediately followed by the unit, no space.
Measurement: 10V
